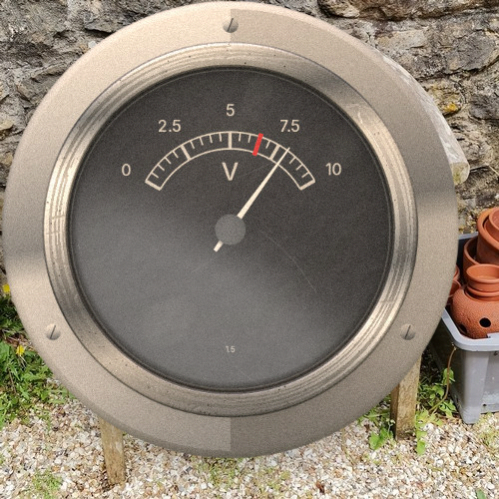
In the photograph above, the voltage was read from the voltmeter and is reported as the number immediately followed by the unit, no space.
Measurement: 8V
